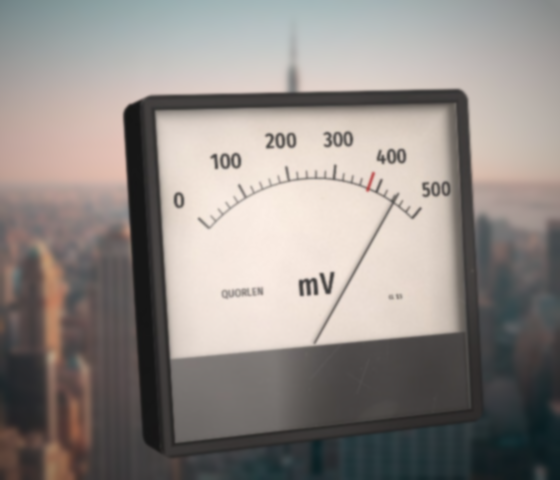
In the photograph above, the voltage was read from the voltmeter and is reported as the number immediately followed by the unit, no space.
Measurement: 440mV
